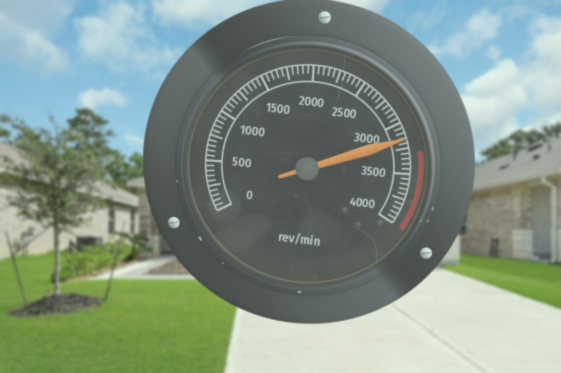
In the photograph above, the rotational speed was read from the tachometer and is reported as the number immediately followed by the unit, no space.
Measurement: 3150rpm
